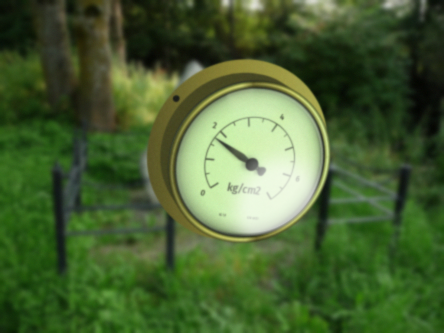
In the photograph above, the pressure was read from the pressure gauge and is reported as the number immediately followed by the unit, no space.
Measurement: 1.75kg/cm²
